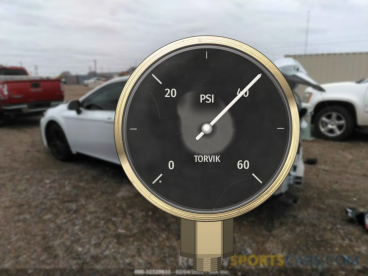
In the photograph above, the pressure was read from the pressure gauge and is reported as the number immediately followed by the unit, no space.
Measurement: 40psi
